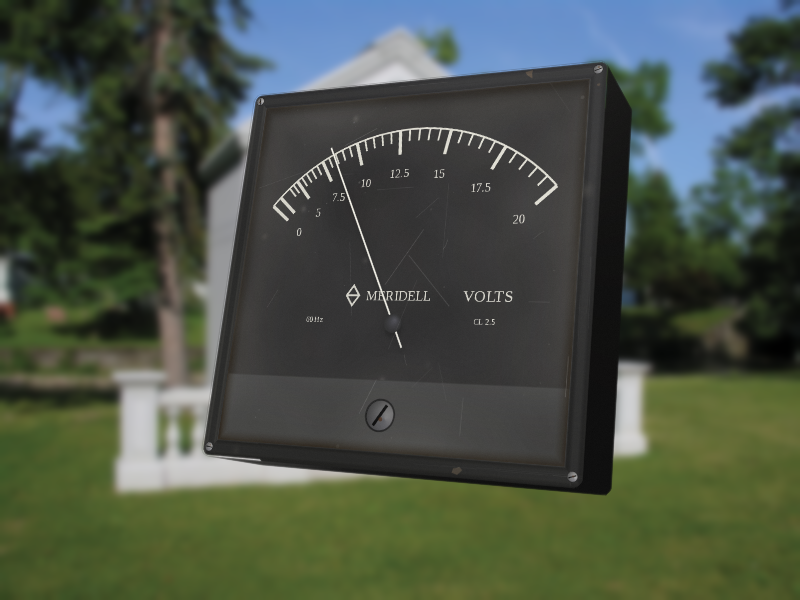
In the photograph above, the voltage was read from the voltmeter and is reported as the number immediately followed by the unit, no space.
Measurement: 8.5V
